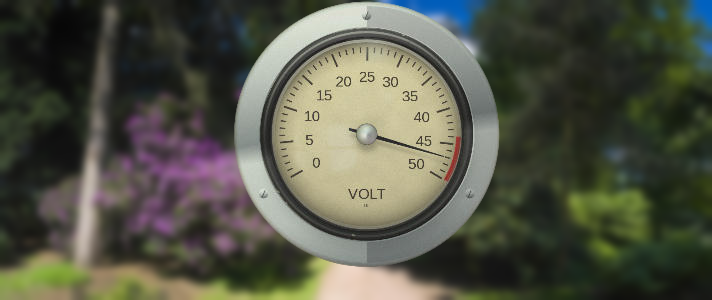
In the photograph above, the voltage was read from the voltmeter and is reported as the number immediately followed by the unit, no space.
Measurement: 47V
